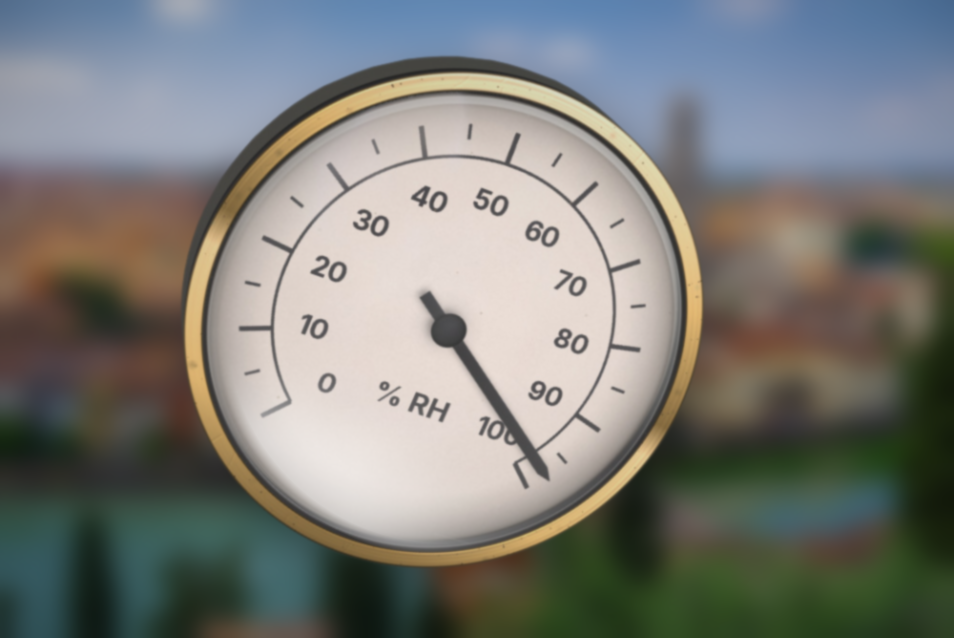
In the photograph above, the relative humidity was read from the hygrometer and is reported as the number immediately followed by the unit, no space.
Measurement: 97.5%
